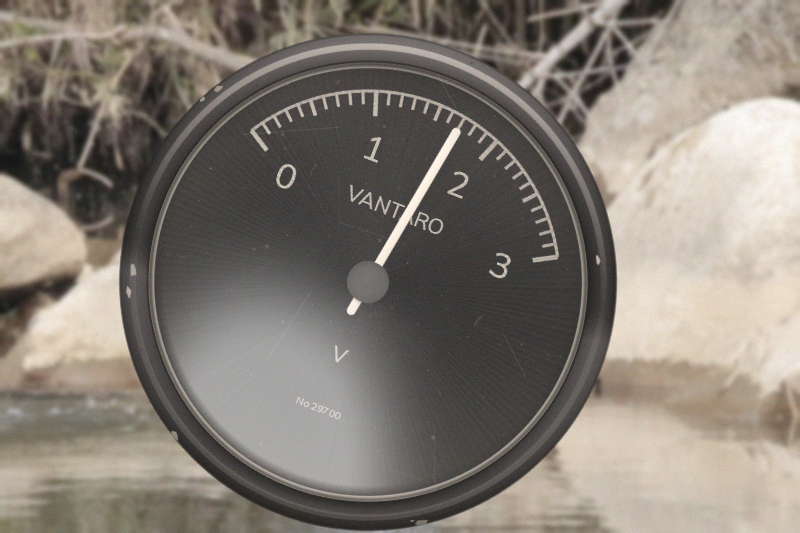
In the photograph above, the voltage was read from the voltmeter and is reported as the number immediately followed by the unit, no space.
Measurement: 1.7V
